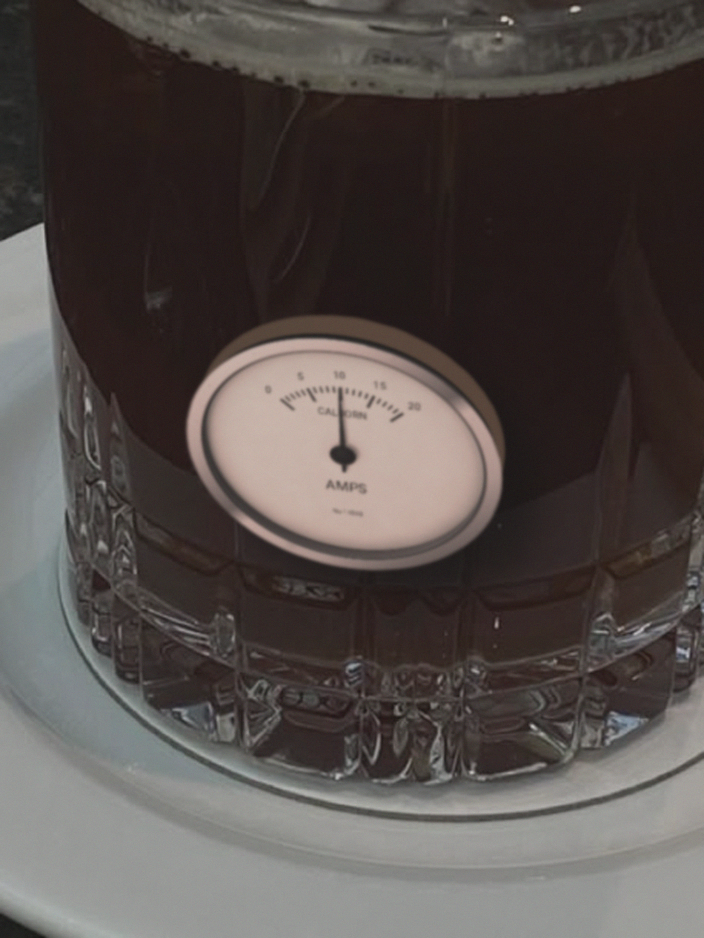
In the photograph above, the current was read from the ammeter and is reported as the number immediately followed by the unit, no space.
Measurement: 10A
